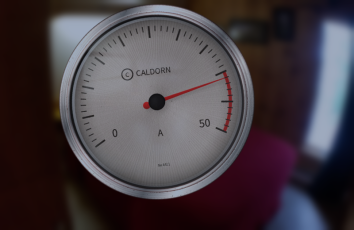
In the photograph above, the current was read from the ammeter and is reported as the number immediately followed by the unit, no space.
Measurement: 41A
